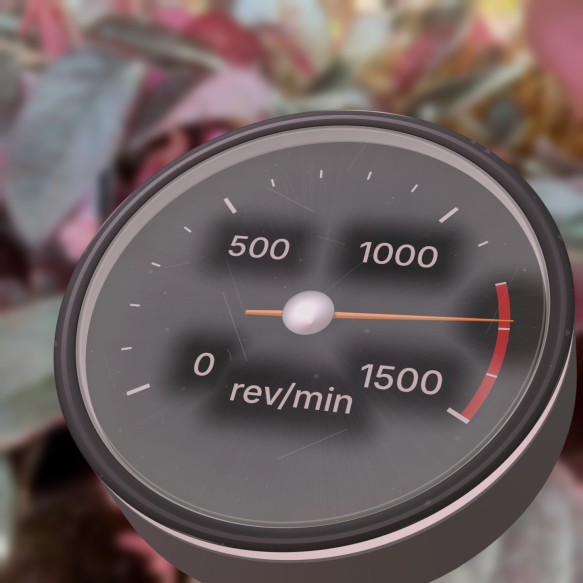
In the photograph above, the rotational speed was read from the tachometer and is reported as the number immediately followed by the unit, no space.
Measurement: 1300rpm
